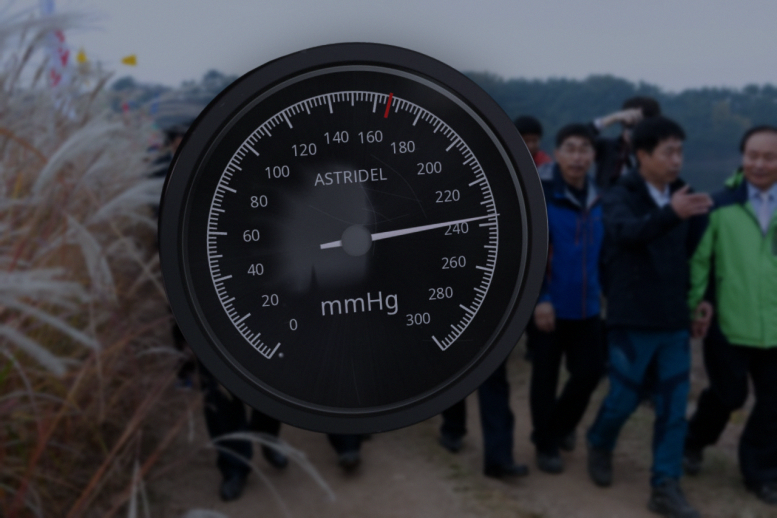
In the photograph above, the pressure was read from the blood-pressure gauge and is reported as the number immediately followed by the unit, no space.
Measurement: 236mmHg
